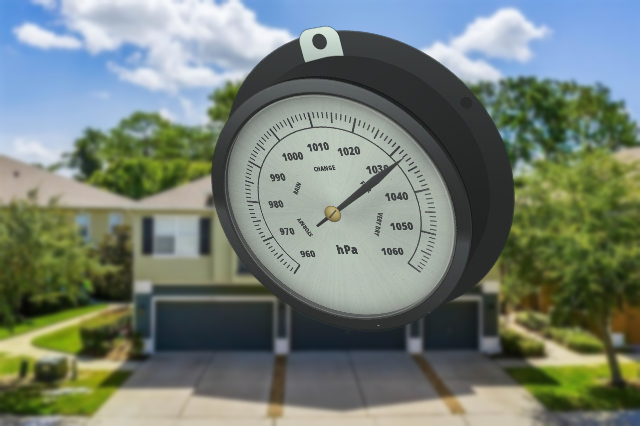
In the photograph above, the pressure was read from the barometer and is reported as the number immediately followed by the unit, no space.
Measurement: 1032hPa
